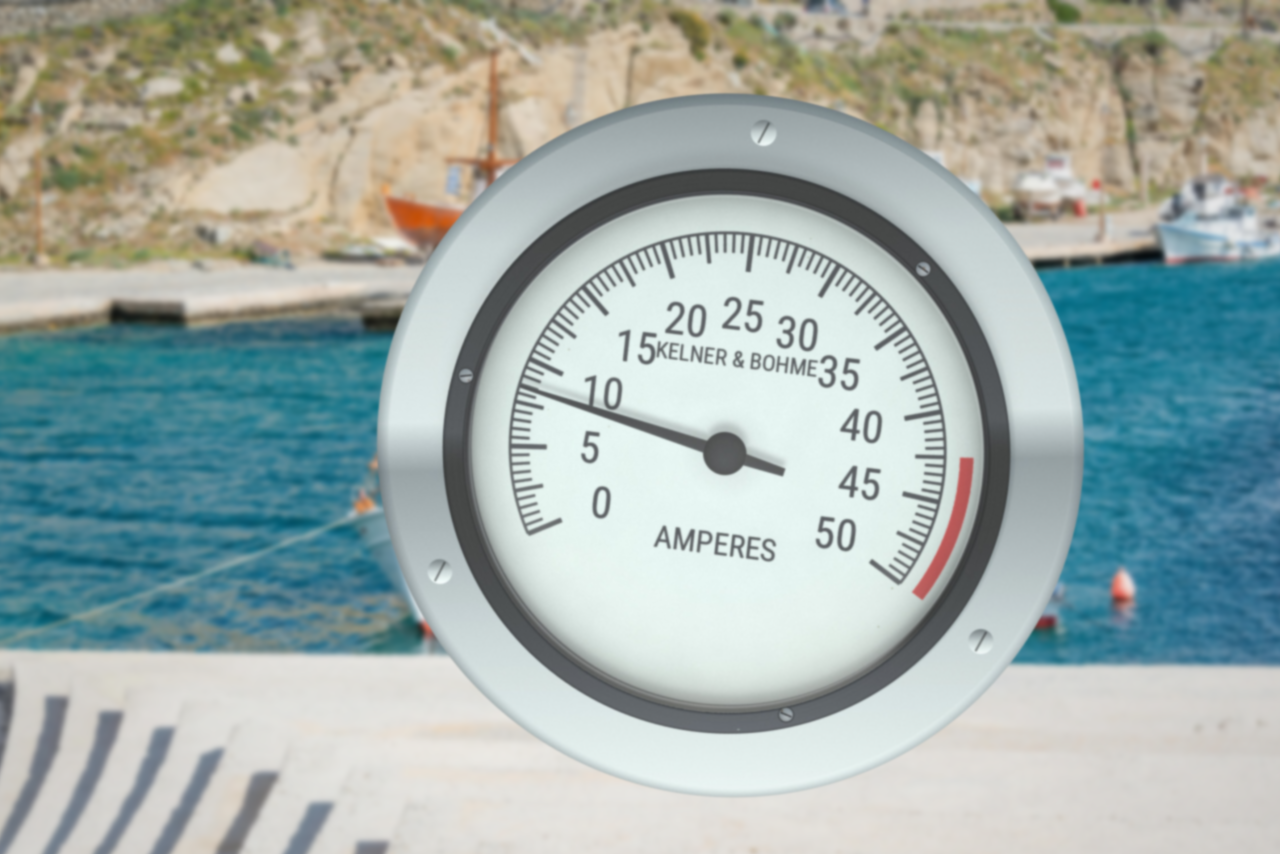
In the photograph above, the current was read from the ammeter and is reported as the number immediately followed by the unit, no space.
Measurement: 8.5A
